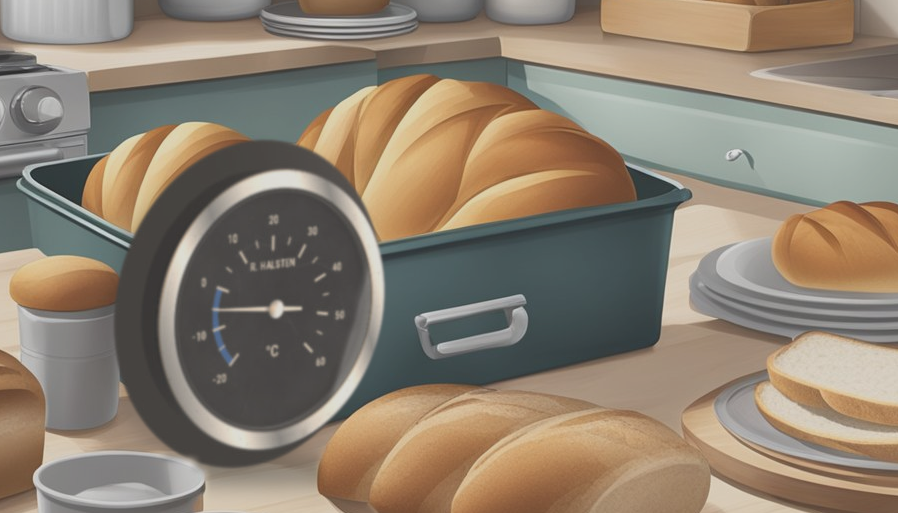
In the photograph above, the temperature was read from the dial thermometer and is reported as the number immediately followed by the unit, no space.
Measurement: -5°C
